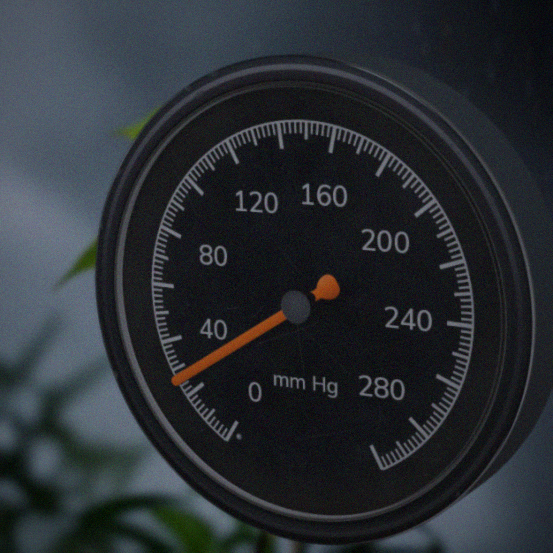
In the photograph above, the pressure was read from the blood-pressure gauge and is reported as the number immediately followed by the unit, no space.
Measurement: 26mmHg
